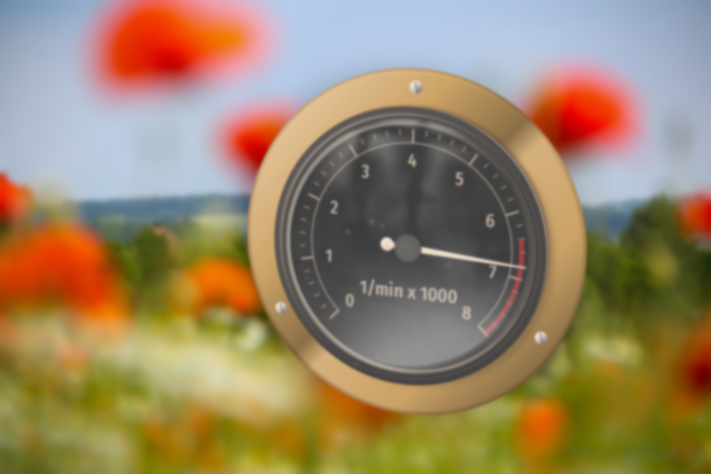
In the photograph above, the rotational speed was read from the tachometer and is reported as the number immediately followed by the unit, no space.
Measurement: 6800rpm
